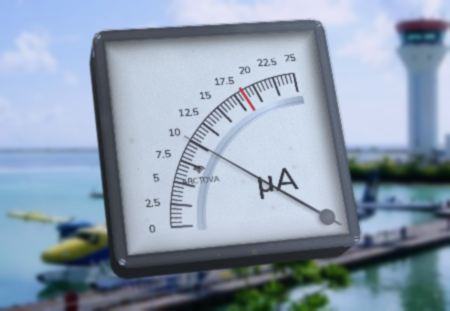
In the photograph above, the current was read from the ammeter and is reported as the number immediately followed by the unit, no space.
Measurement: 10µA
